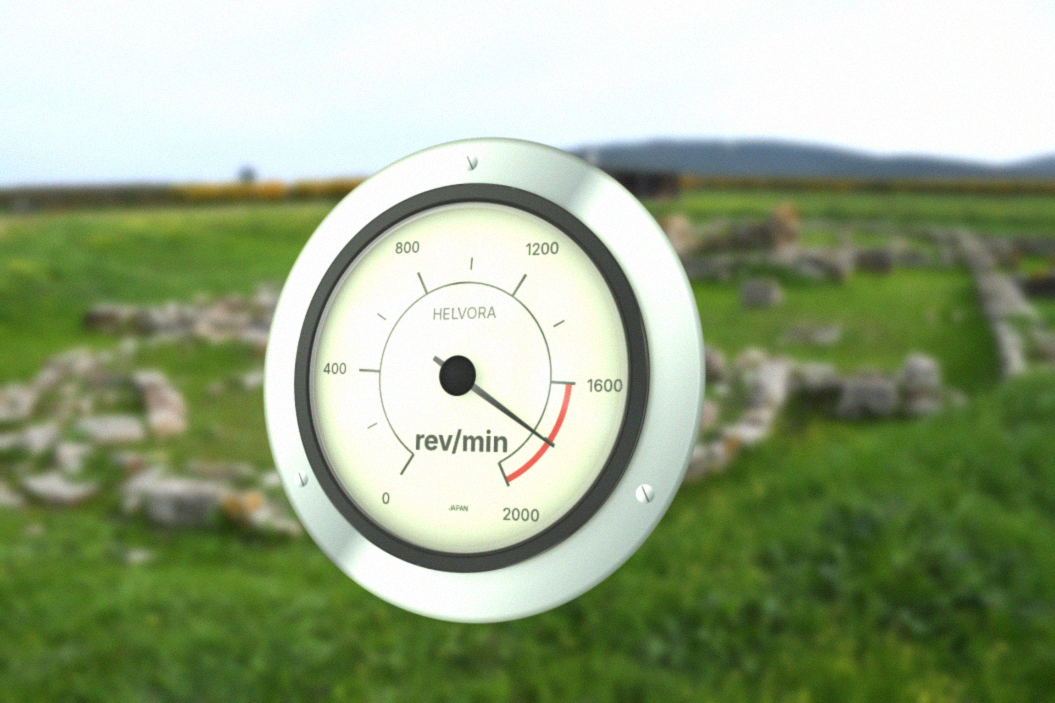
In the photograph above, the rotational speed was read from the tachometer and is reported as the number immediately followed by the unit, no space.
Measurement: 1800rpm
